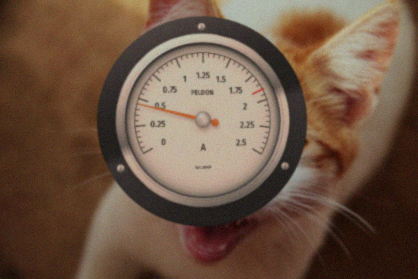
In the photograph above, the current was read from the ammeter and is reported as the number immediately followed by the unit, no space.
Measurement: 0.45A
